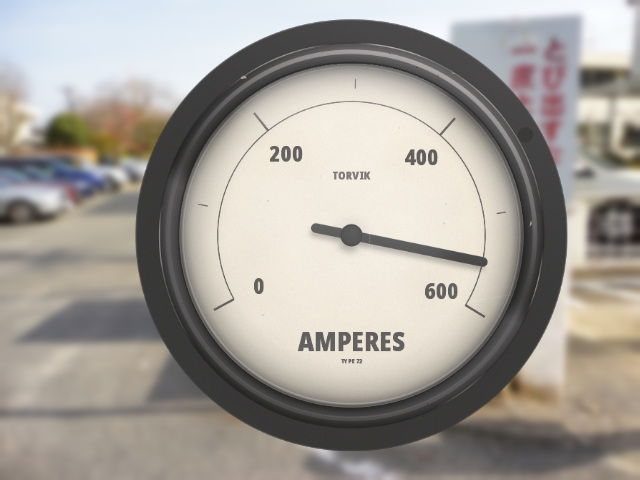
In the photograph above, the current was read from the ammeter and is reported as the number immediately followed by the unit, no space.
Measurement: 550A
